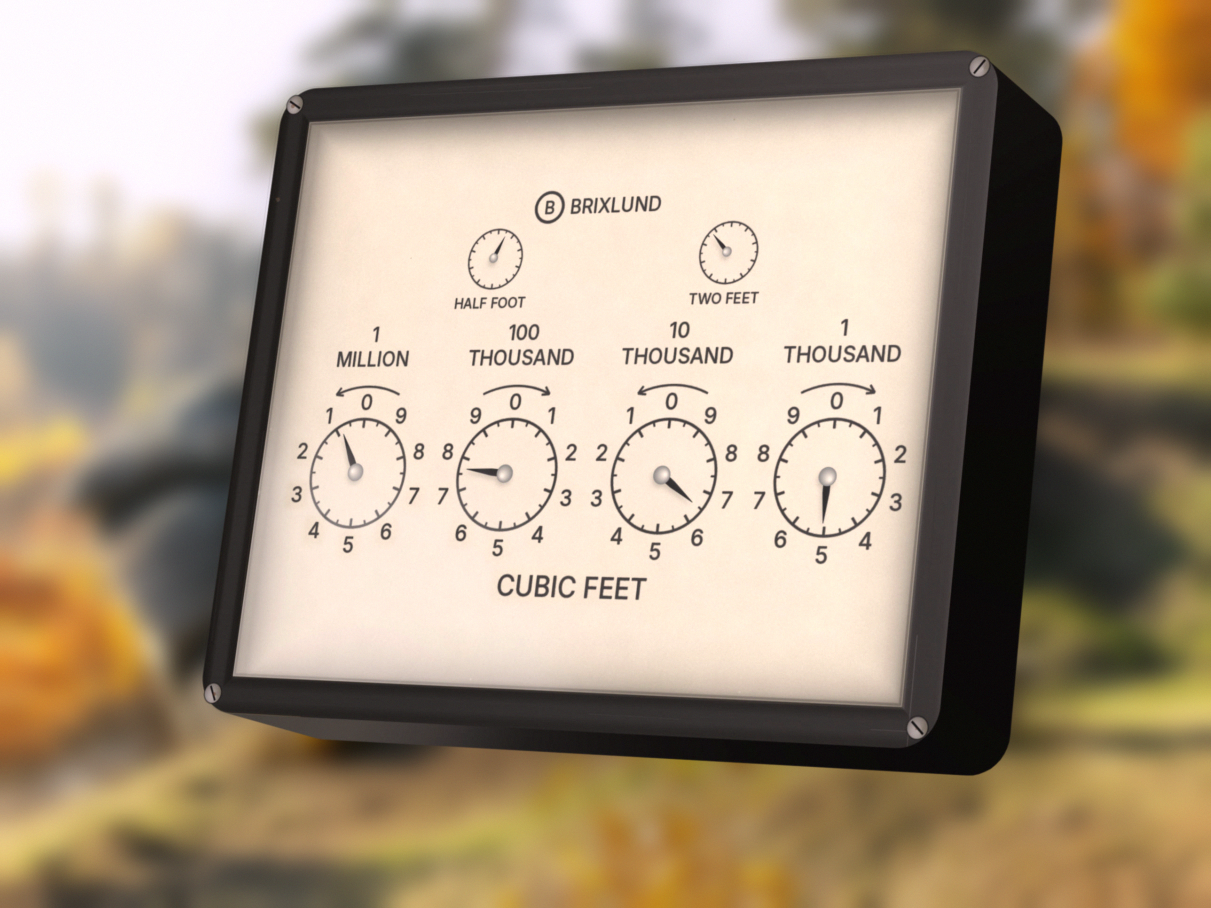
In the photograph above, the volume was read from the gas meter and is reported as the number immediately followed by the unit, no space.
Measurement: 76500ft³
